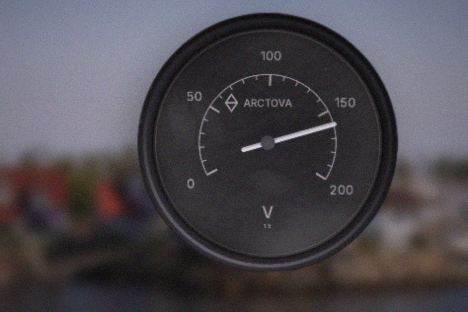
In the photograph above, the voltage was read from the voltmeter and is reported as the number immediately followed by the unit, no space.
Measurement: 160V
